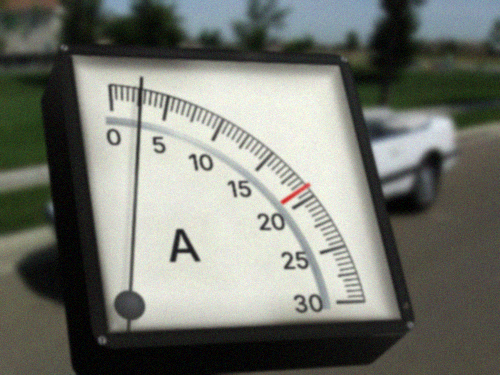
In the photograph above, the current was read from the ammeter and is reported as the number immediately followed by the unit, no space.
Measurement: 2.5A
